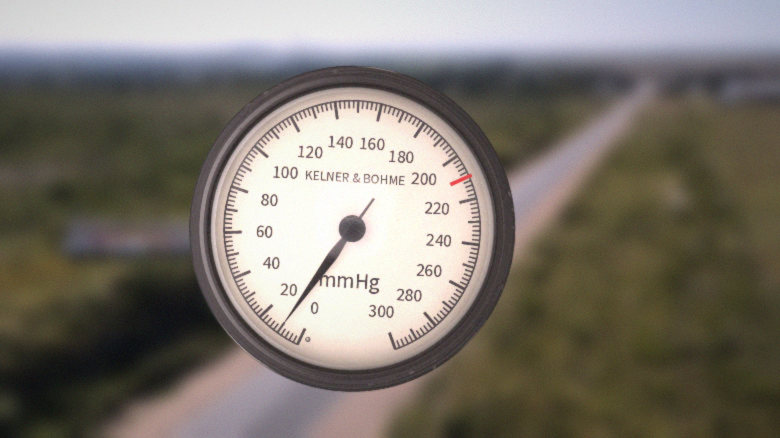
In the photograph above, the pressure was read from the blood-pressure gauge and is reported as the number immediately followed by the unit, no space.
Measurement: 10mmHg
